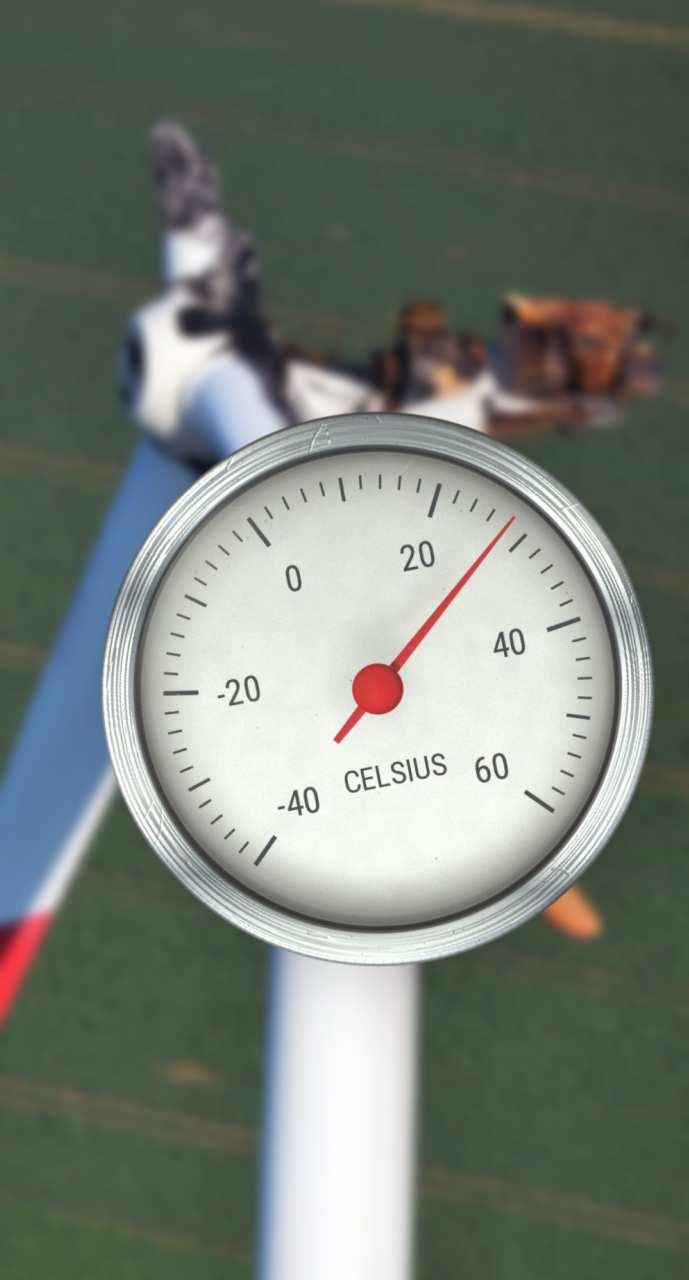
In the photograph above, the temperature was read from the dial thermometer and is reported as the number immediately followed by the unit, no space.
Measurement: 28°C
